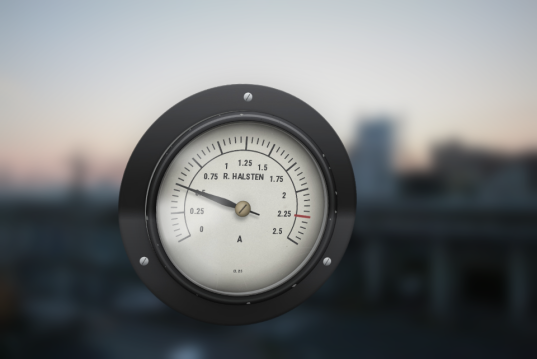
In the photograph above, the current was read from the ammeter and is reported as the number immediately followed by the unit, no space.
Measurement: 0.5A
